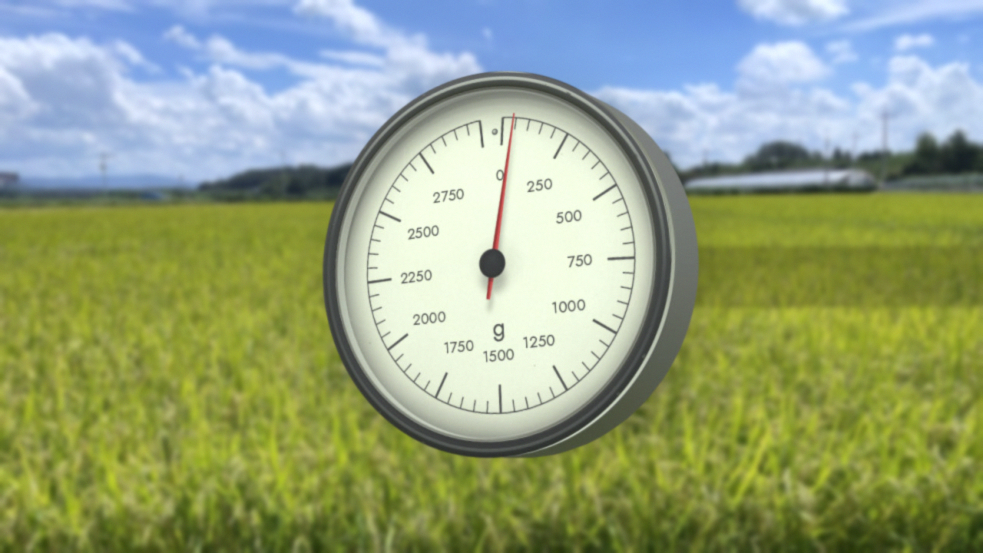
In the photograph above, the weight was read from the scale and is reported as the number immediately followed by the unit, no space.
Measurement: 50g
